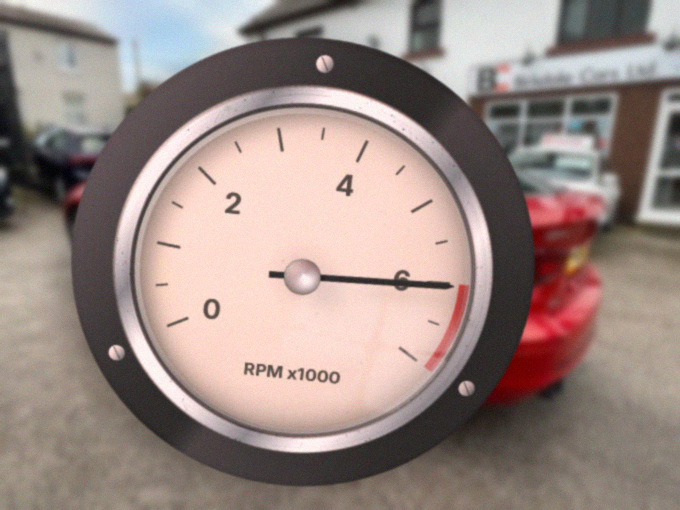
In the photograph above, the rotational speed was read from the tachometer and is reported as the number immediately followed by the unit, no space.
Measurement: 6000rpm
